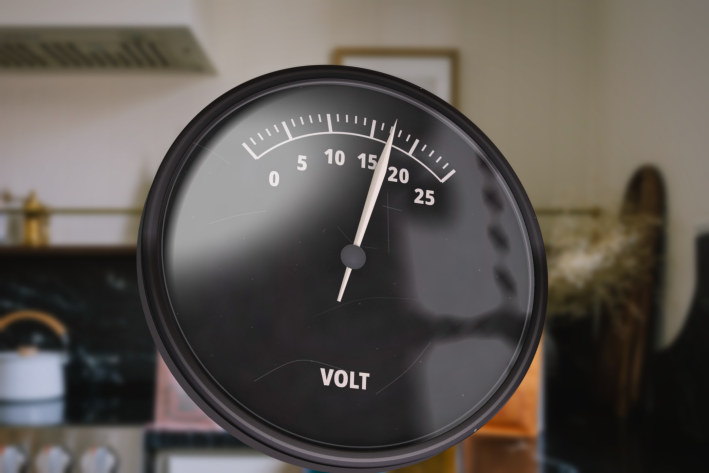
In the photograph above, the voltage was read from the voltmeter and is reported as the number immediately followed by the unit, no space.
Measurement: 17V
